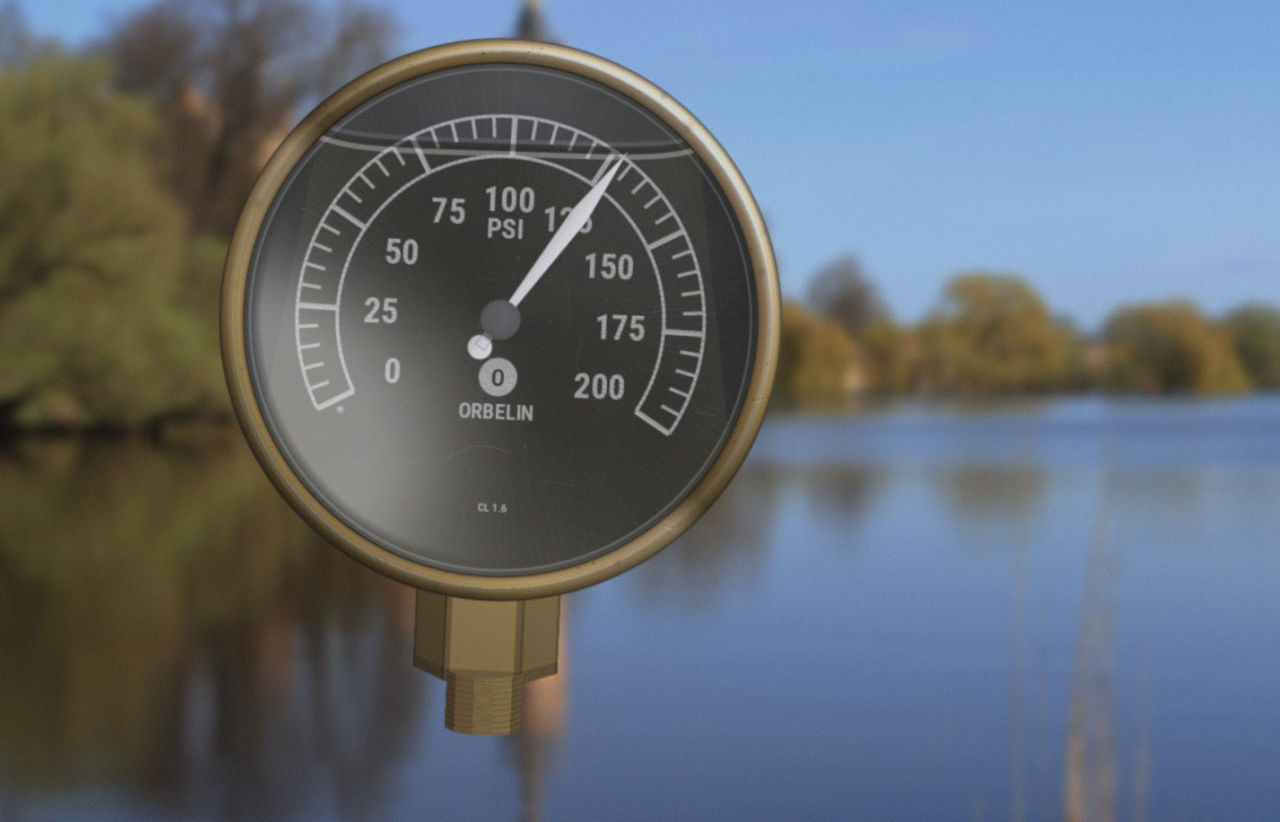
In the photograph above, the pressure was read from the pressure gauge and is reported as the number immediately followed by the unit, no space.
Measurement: 127.5psi
